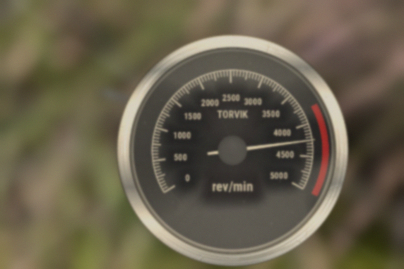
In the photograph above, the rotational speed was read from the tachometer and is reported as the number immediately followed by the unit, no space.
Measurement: 4250rpm
